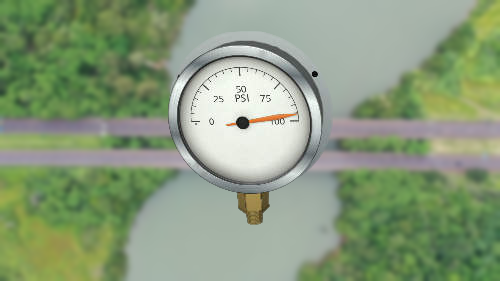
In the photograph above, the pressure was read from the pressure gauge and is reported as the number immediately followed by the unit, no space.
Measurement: 95psi
